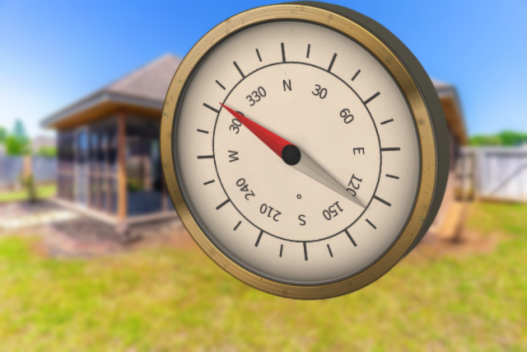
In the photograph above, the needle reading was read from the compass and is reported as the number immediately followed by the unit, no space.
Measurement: 307.5°
